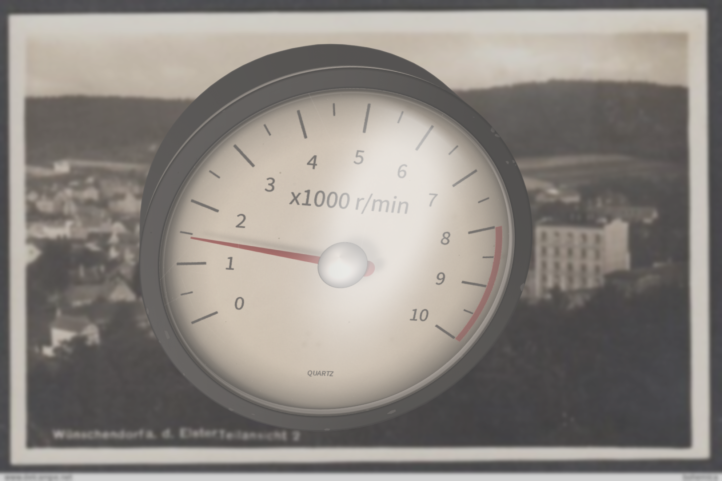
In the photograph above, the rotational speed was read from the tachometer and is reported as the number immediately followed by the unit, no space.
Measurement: 1500rpm
